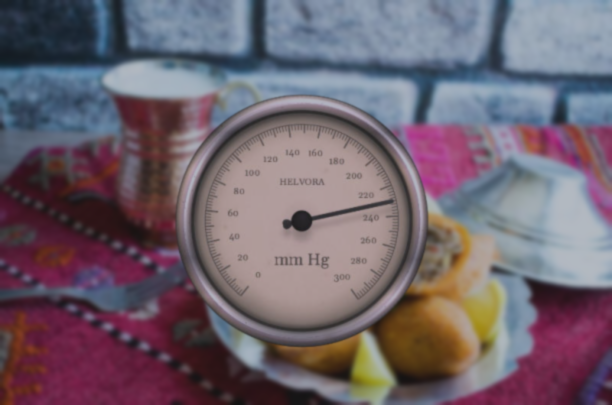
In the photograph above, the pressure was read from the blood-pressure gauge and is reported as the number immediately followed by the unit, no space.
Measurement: 230mmHg
